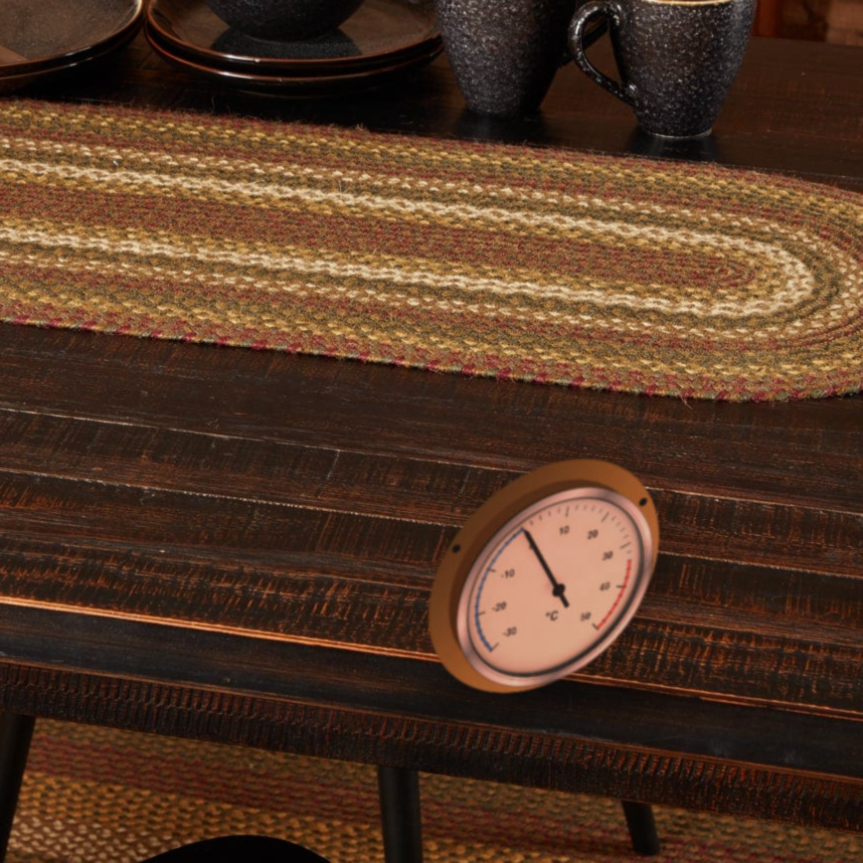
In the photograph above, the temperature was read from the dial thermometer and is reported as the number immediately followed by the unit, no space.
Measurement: 0°C
